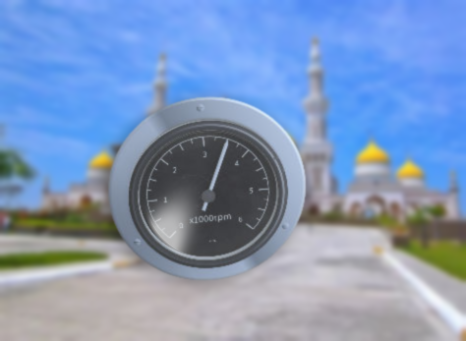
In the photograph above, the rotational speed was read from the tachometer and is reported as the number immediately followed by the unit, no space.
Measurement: 3500rpm
